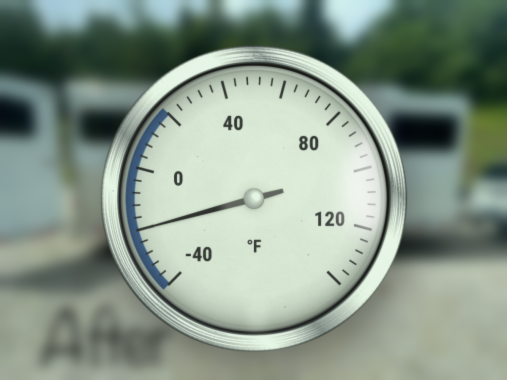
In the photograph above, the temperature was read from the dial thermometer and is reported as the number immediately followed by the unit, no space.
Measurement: -20°F
